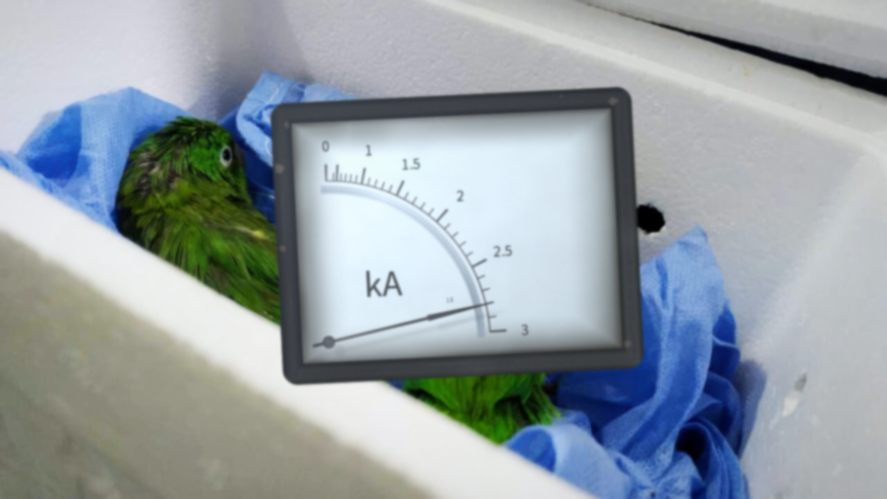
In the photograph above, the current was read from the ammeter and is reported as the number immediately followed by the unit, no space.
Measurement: 2.8kA
